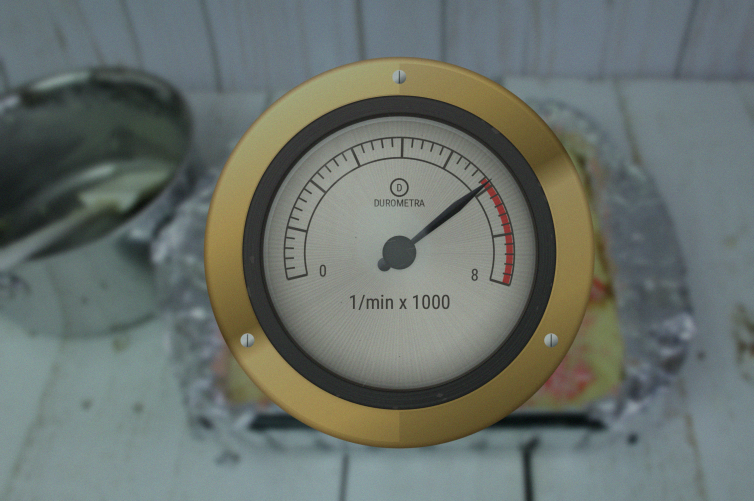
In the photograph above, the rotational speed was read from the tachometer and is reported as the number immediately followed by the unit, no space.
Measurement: 5900rpm
